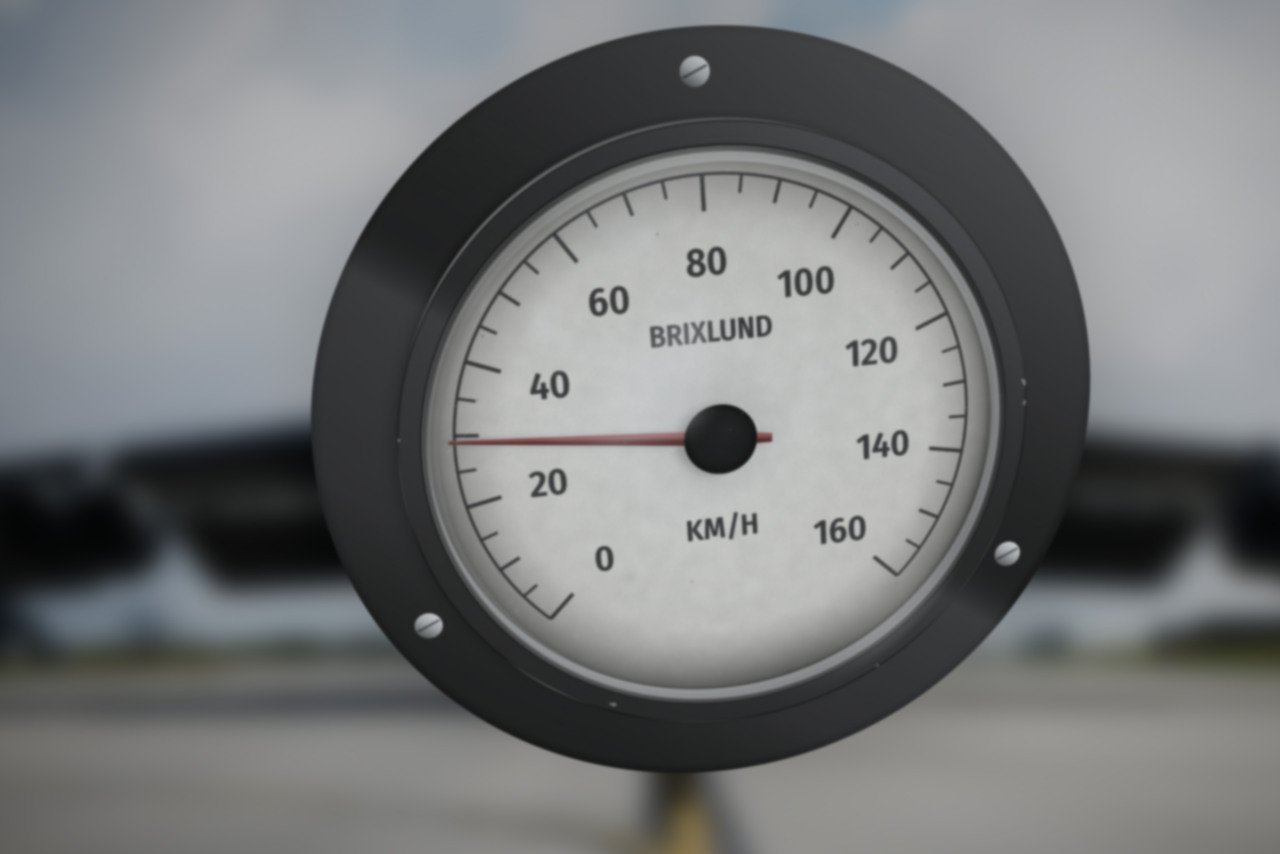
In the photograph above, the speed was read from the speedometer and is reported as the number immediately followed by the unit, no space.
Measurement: 30km/h
